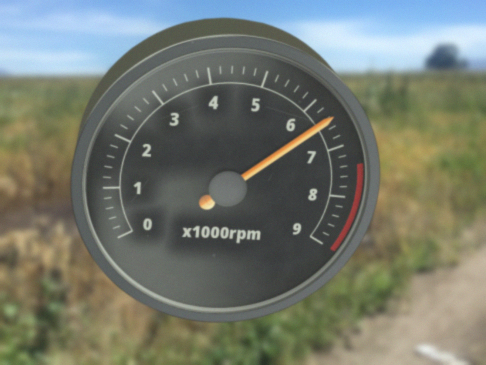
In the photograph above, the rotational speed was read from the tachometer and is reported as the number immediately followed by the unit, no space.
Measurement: 6400rpm
